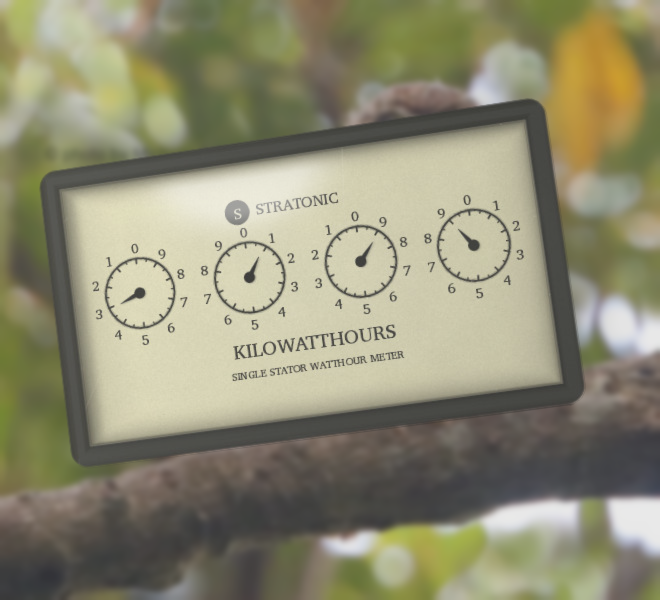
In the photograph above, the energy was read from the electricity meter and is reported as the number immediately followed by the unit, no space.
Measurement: 3089kWh
